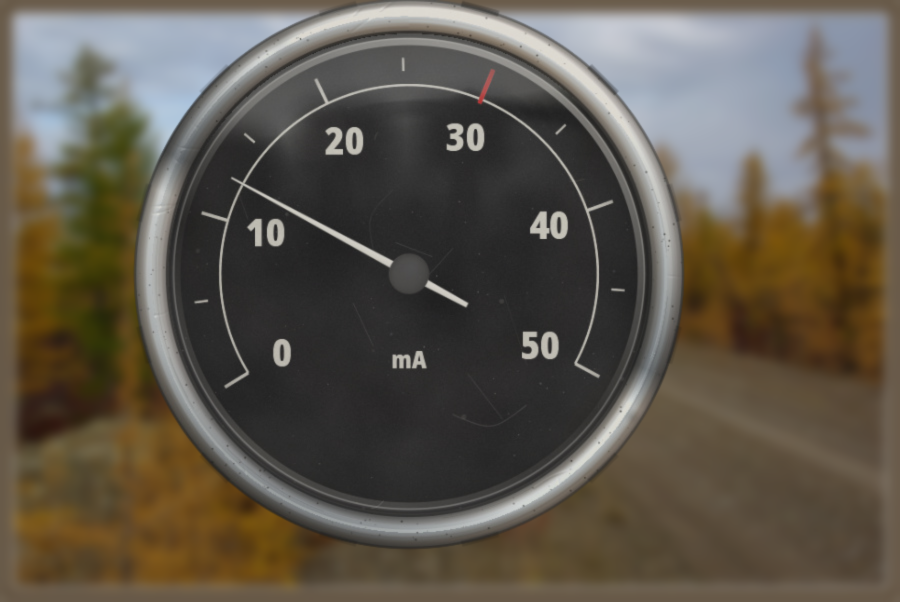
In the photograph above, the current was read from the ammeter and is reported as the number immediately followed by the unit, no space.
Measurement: 12.5mA
